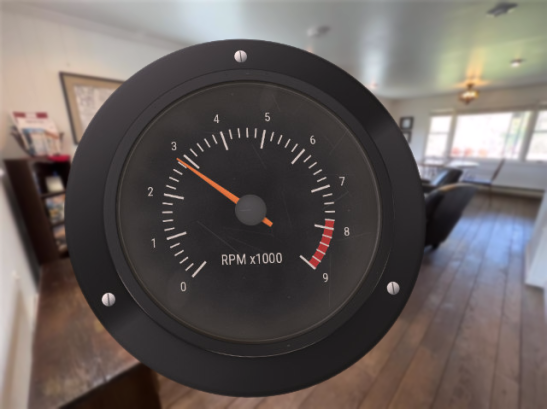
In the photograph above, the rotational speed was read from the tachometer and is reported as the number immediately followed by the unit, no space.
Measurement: 2800rpm
